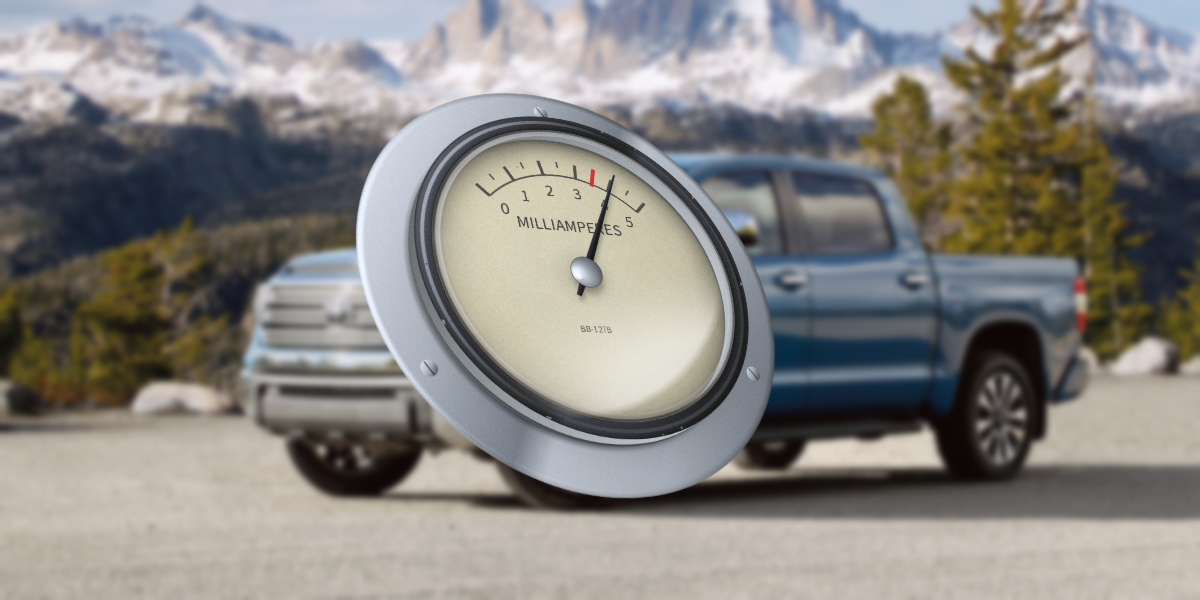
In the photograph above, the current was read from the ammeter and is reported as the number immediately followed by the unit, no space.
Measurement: 4mA
